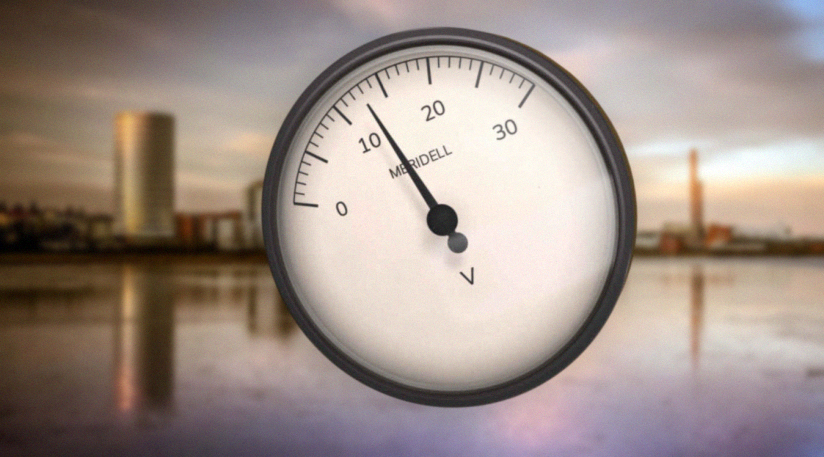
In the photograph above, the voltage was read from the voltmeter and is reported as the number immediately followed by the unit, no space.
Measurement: 13V
